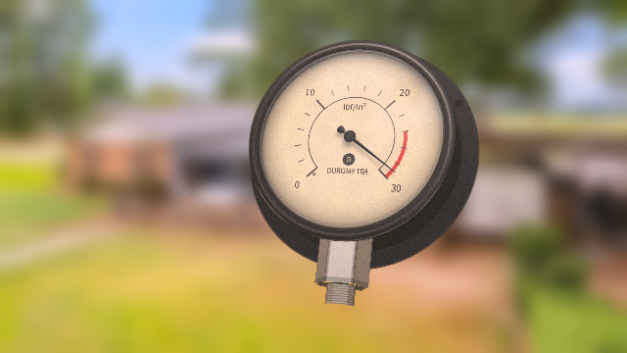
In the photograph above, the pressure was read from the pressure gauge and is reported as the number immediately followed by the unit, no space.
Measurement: 29psi
